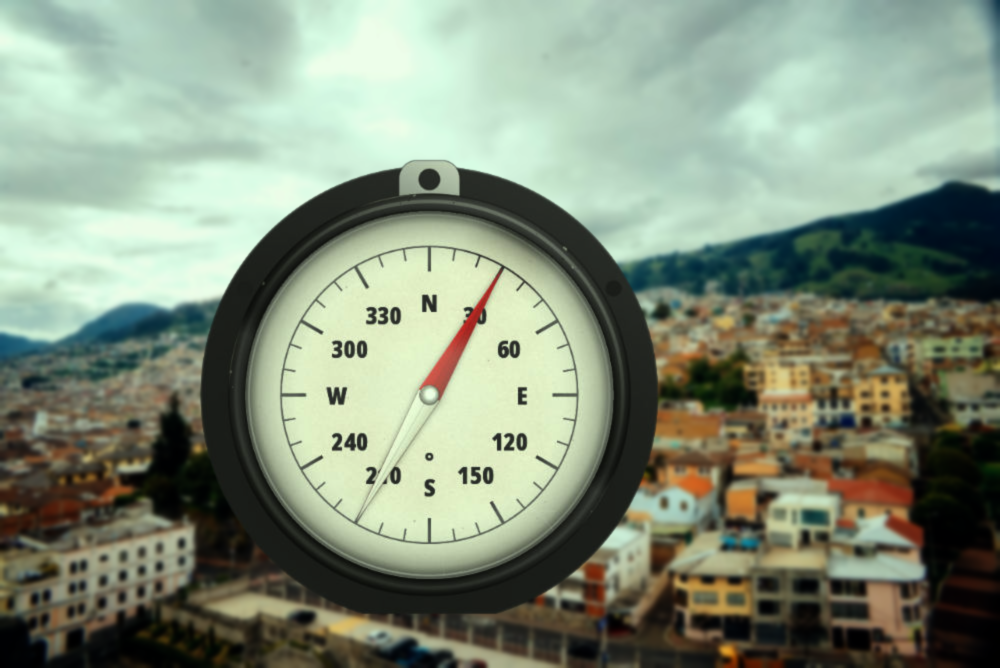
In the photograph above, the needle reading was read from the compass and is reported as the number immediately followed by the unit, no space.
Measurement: 30°
